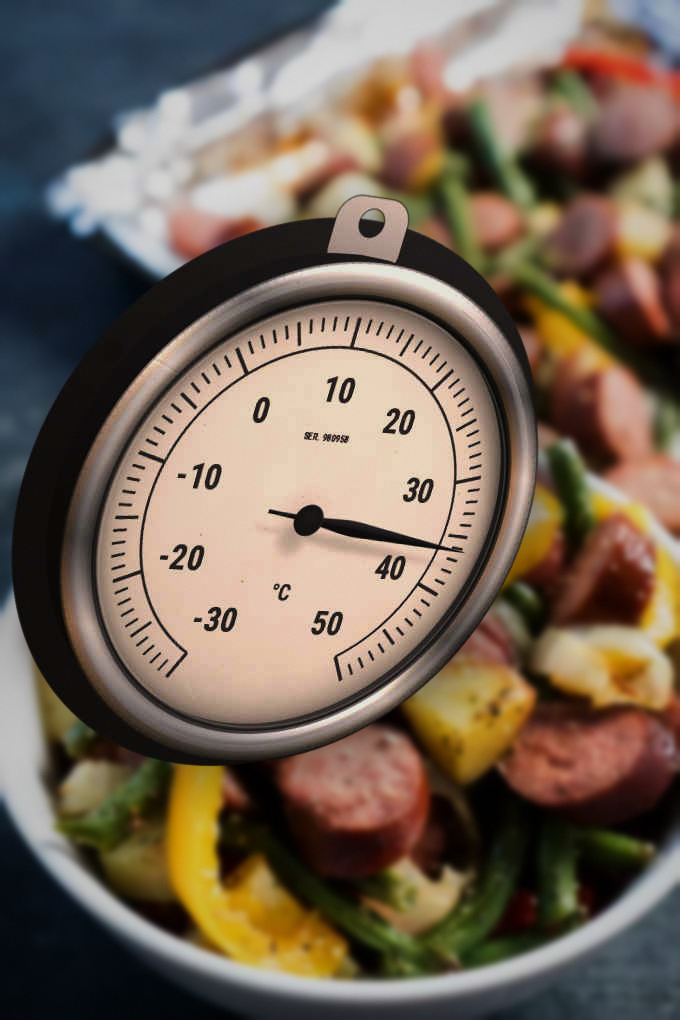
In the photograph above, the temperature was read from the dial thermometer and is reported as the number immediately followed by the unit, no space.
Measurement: 36°C
